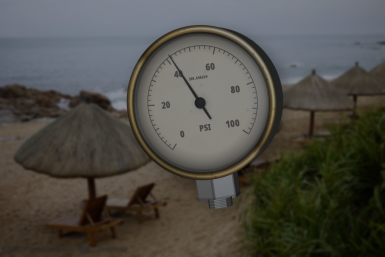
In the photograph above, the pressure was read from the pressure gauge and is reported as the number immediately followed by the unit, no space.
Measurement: 42psi
